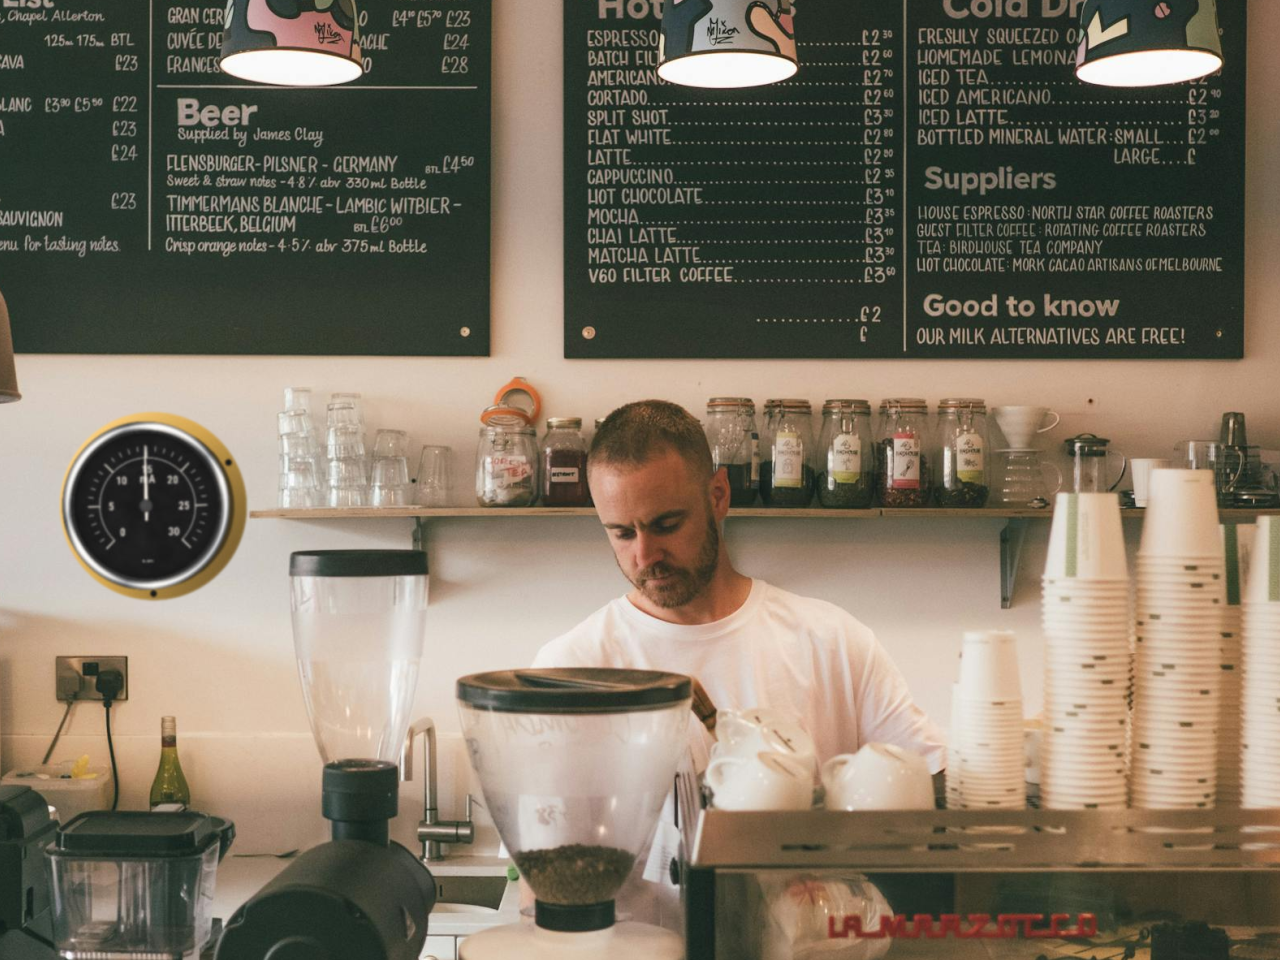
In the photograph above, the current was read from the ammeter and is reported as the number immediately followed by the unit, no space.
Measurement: 15mA
